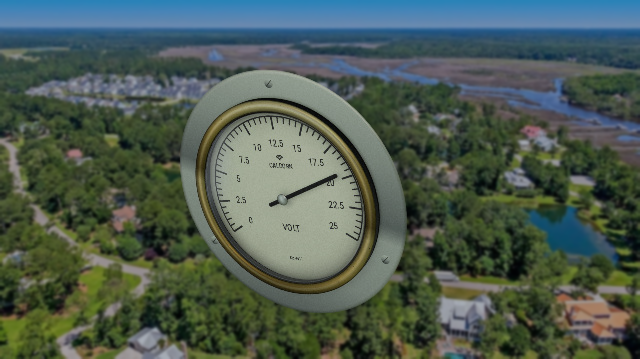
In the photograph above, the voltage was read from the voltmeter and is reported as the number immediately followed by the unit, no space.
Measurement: 19.5V
